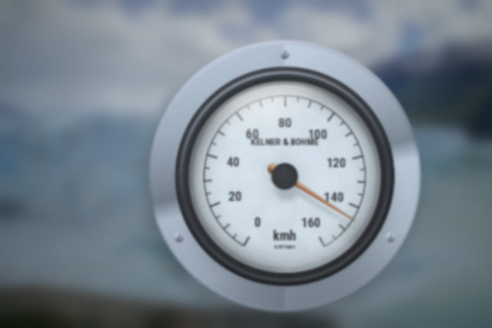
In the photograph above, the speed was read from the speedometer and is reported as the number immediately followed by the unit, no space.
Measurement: 145km/h
